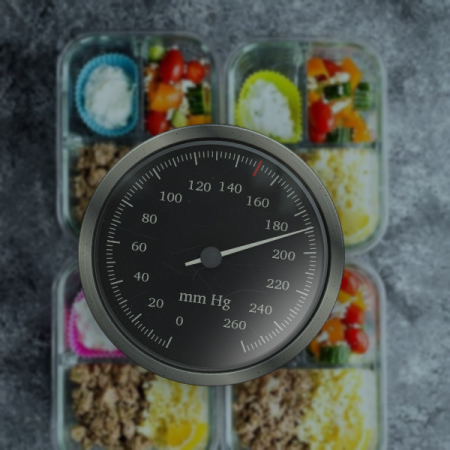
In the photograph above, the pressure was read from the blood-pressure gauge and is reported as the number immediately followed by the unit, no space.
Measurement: 188mmHg
